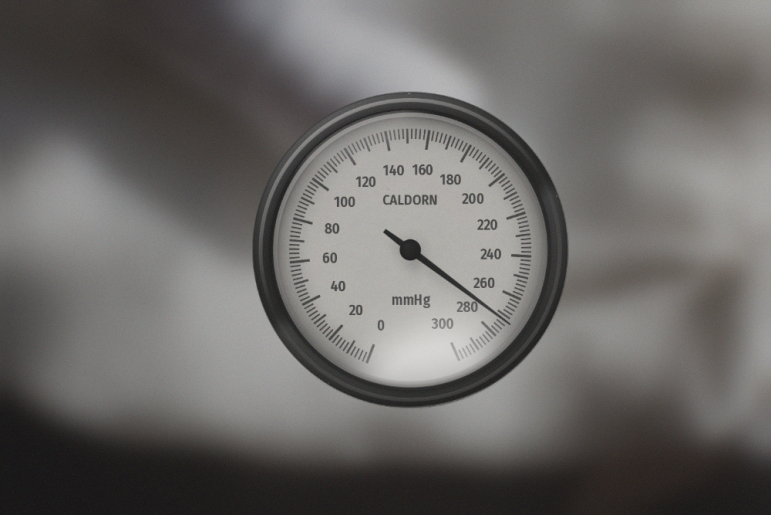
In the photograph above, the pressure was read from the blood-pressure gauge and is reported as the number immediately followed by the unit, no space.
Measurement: 272mmHg
